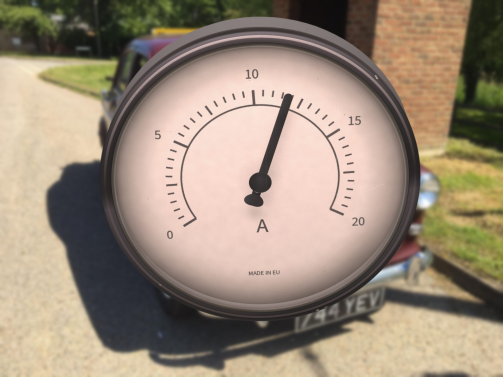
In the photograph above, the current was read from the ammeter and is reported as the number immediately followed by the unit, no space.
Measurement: 11.75A
